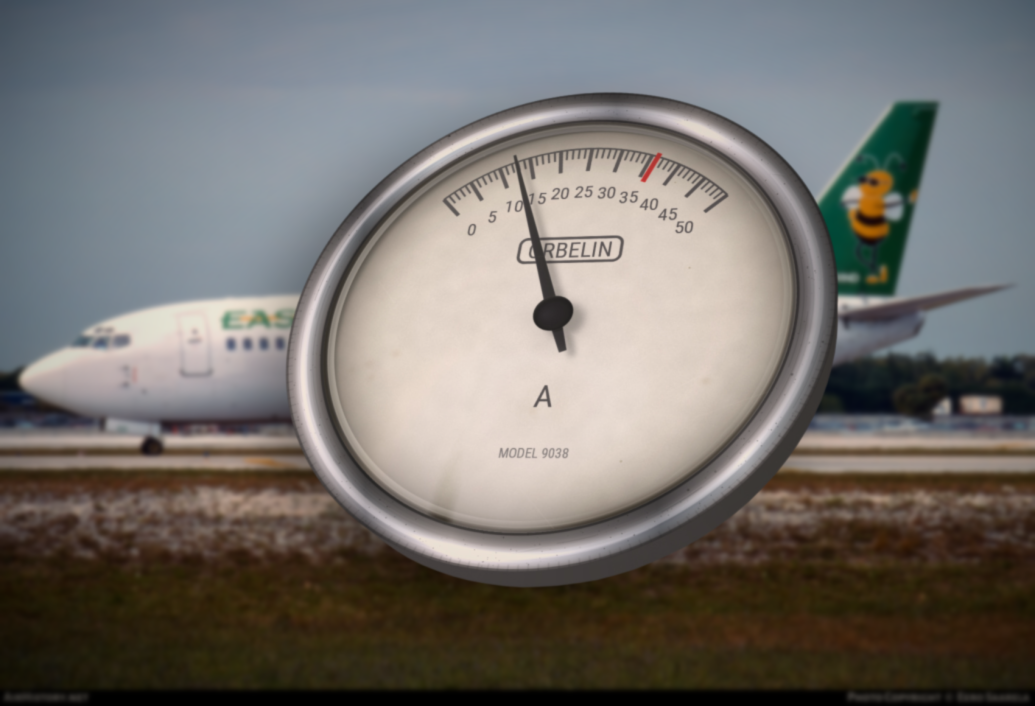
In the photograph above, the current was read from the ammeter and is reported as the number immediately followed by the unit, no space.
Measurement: 13A
